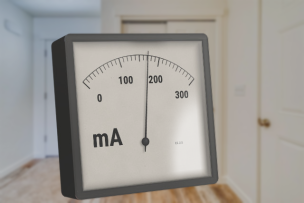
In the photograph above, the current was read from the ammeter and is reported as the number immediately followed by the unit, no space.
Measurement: 170mA
